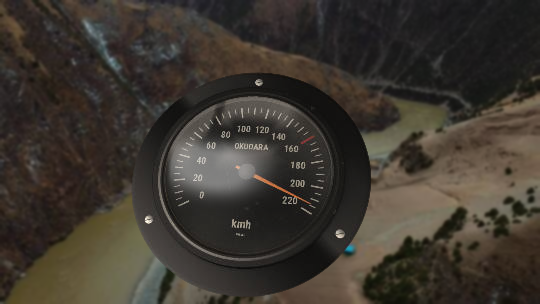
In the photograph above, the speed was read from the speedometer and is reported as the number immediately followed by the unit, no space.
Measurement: 215km/h
